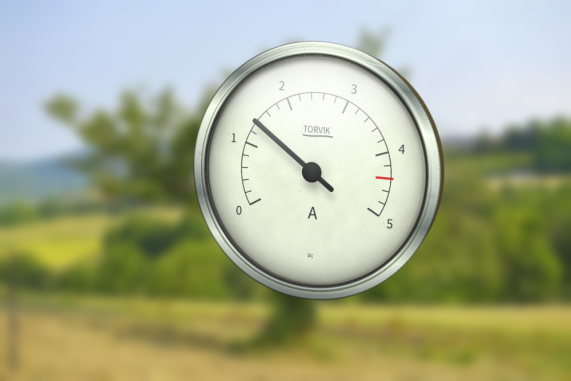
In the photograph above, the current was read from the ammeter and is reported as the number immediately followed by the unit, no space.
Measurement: 1.4A
